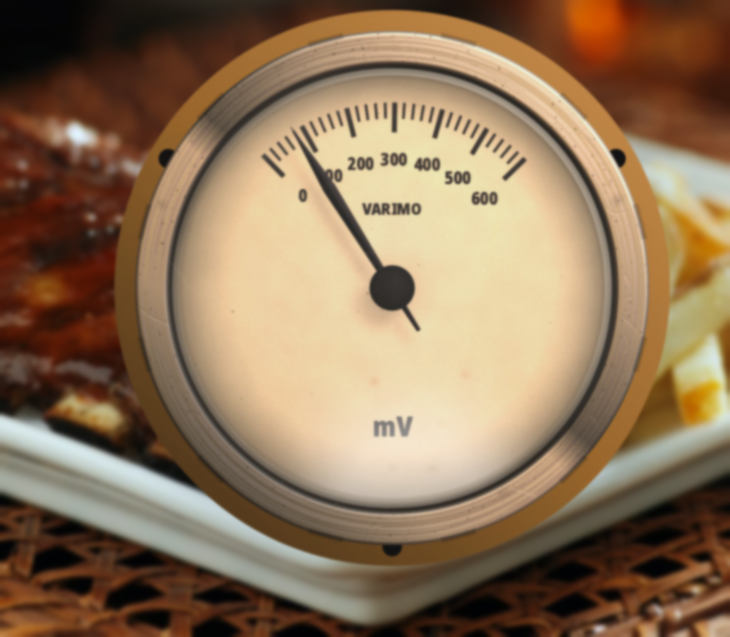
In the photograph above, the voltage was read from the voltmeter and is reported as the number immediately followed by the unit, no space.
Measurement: 80mV
